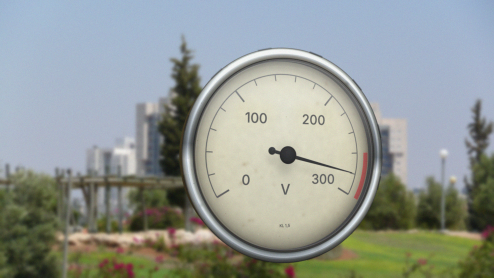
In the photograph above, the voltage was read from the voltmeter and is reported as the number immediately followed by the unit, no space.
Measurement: 280V
